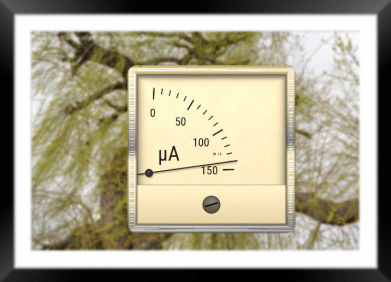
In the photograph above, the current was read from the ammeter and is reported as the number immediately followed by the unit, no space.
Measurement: 140µA
